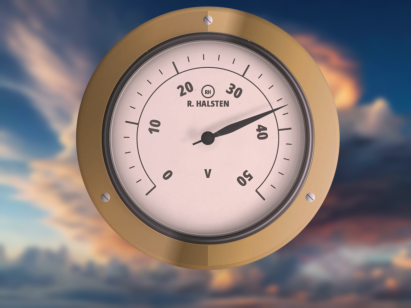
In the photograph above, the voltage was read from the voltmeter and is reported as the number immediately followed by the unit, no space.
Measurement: 37V
